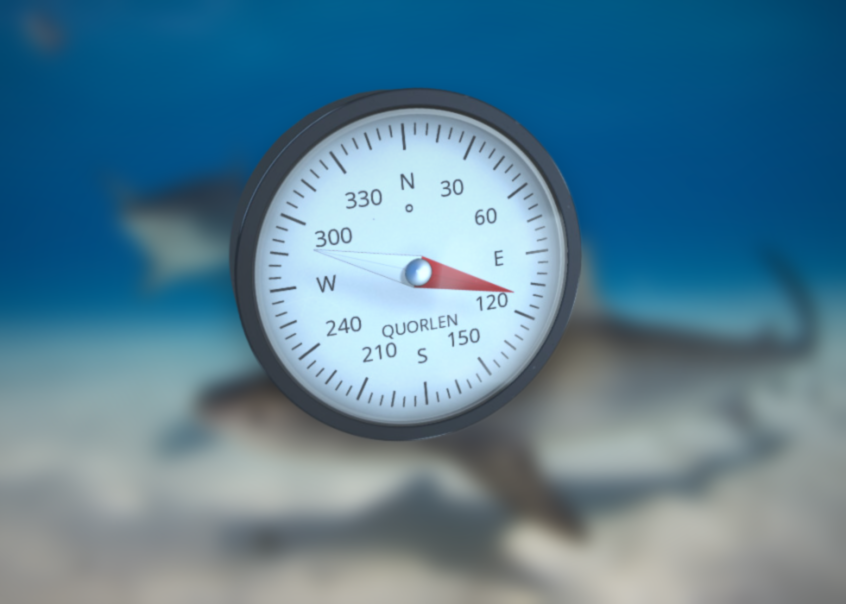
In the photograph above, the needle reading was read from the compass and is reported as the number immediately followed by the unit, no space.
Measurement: 110°
